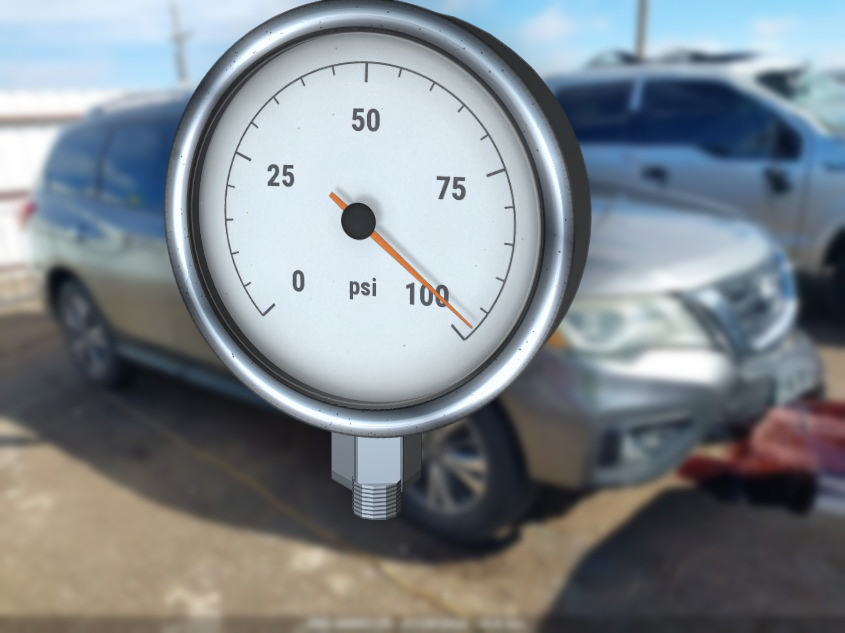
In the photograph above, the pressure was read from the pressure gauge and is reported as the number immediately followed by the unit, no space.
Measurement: 97.5psi
